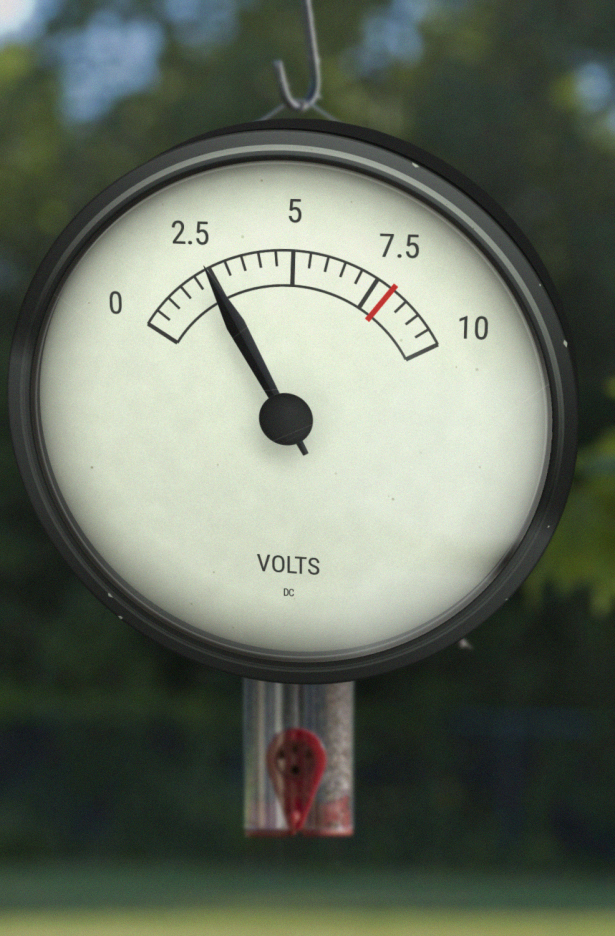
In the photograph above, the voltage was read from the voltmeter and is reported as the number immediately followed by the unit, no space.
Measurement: 2.5V
